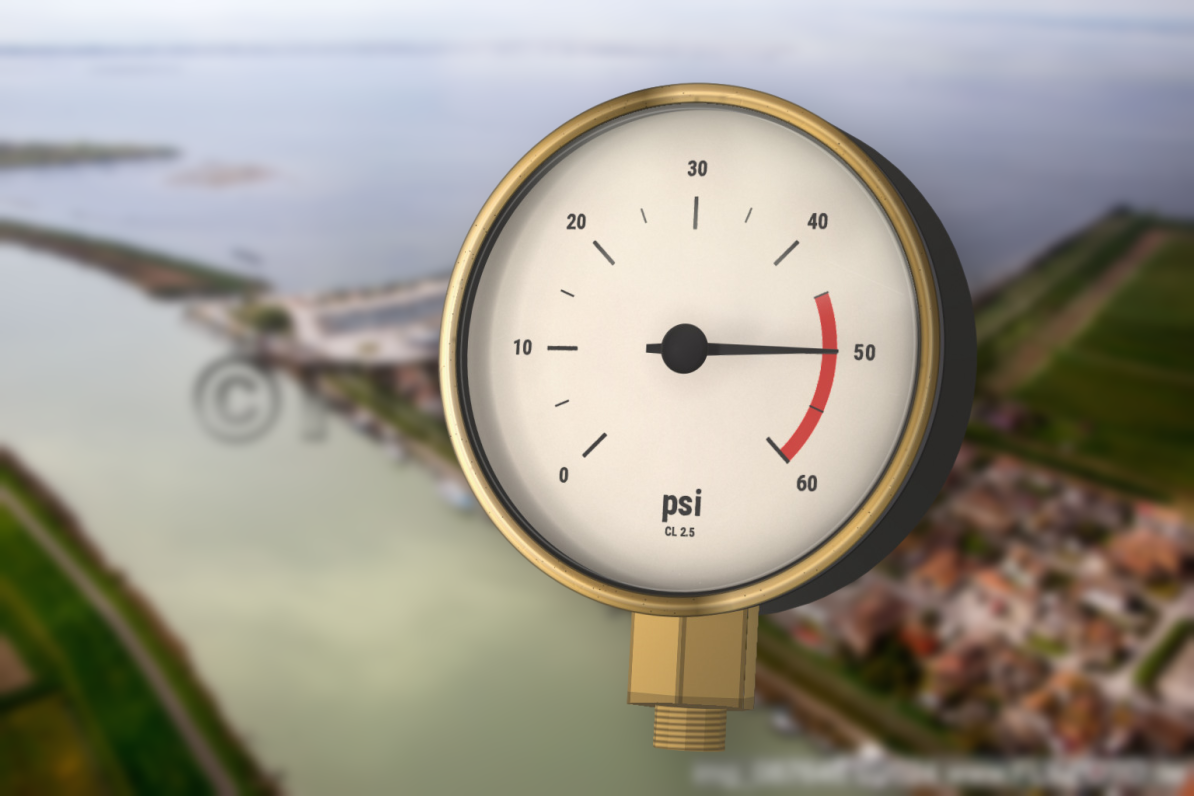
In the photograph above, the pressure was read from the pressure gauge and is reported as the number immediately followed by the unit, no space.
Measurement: 50psi
